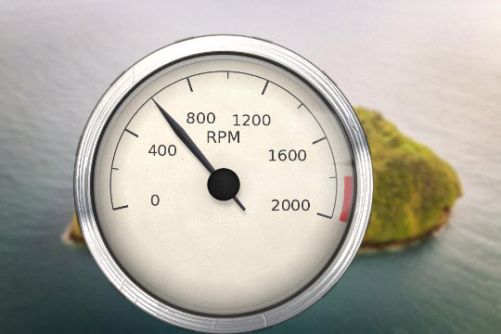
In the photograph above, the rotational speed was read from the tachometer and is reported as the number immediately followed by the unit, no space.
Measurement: 600rpm
